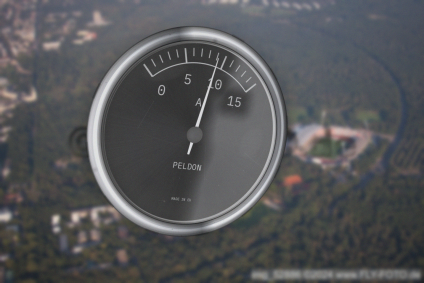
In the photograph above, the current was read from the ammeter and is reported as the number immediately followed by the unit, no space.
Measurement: 9A
